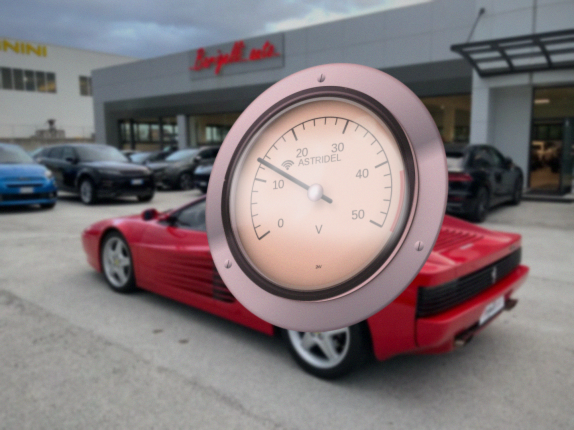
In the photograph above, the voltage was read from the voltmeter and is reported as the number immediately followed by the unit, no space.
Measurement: 13V
